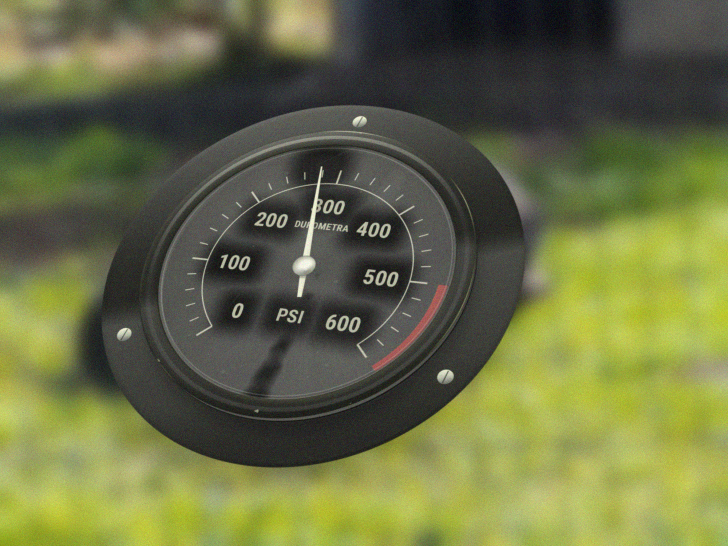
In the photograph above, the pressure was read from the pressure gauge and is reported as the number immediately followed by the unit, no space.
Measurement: 280psi
